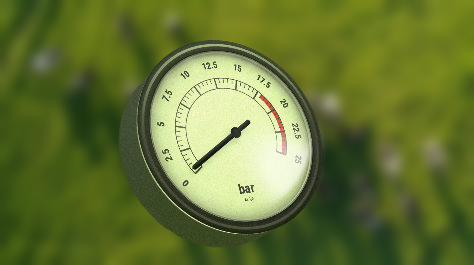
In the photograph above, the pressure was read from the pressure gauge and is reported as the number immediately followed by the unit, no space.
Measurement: 0.5bar
